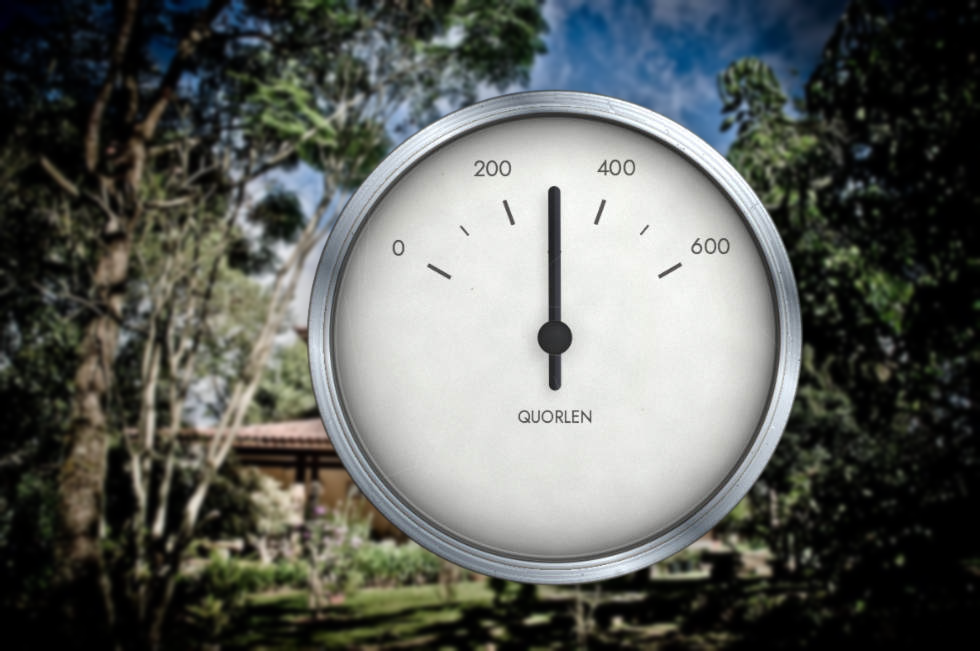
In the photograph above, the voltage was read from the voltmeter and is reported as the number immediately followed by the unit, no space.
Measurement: 300V
